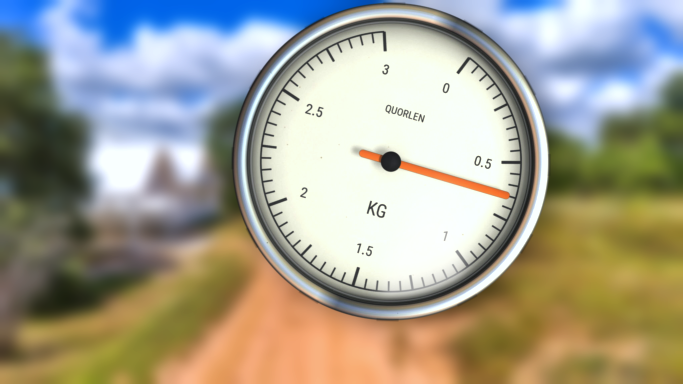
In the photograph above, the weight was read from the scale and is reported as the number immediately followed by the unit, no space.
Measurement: 0.65kg
